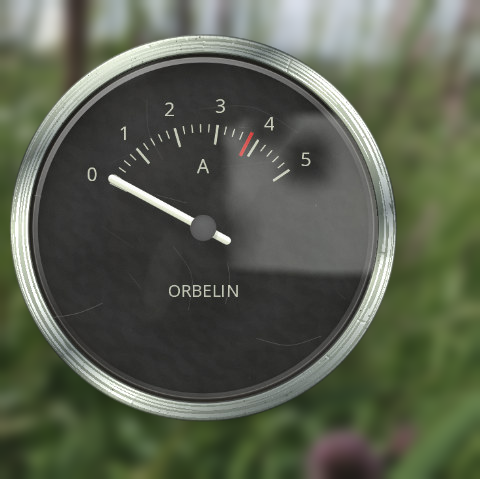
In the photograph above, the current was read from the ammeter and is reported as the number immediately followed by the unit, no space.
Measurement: 0.1A
